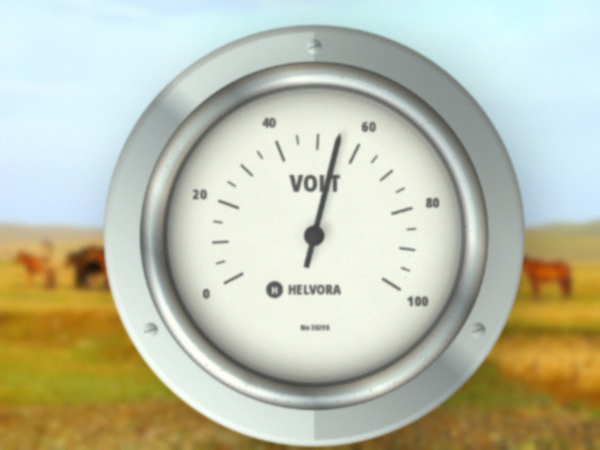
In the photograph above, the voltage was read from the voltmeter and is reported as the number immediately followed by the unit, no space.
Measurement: 55V
